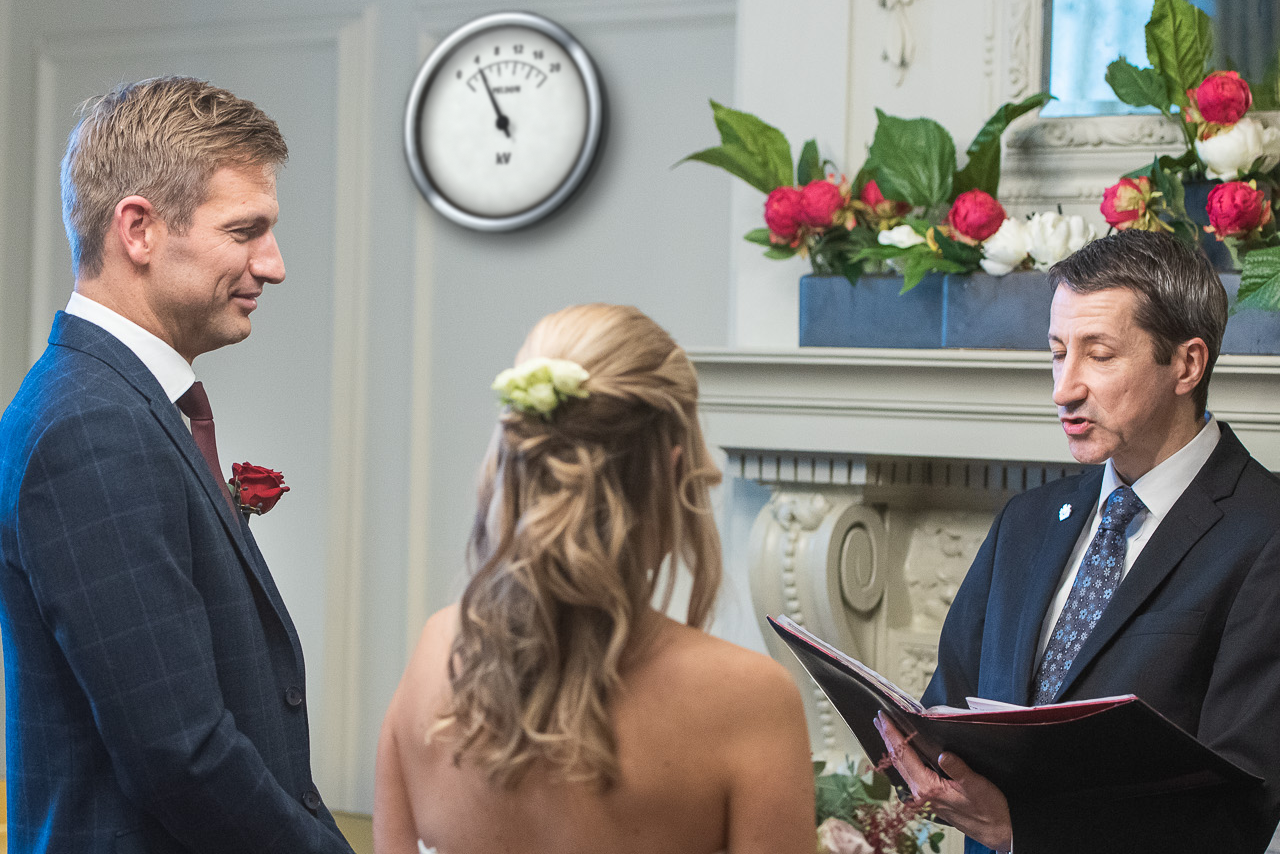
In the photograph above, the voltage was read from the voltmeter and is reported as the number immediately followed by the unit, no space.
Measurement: 4kV
